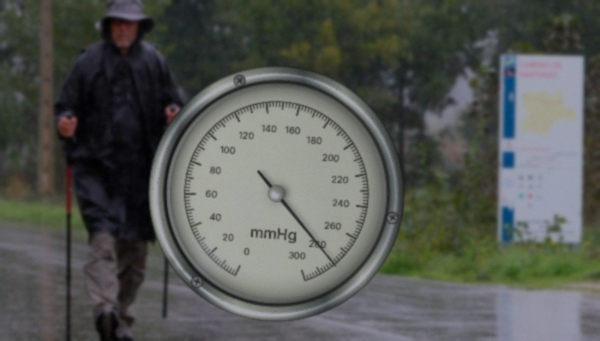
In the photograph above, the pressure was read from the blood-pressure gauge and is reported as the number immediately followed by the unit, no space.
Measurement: 280mmHg
